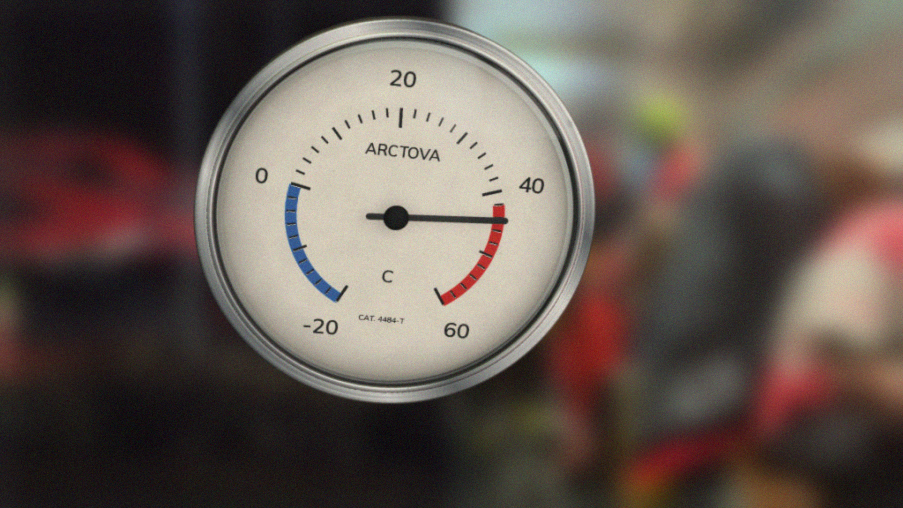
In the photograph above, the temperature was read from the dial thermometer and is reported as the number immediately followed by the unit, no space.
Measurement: 44°C
